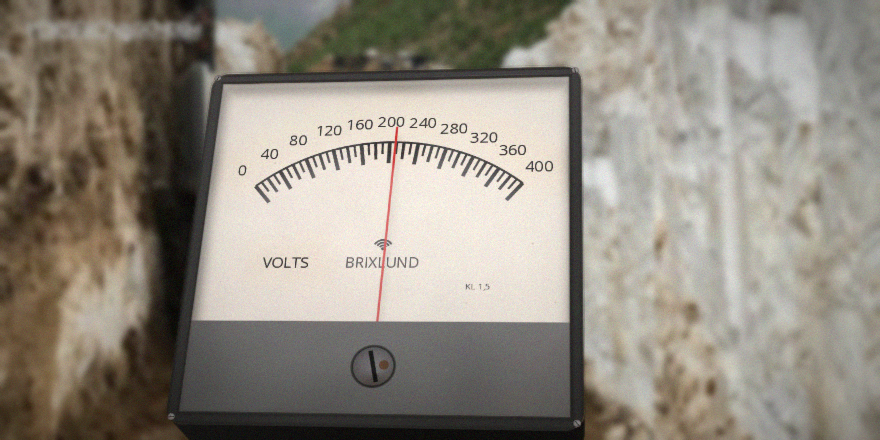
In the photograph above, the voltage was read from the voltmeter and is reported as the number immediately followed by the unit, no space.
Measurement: 210V
